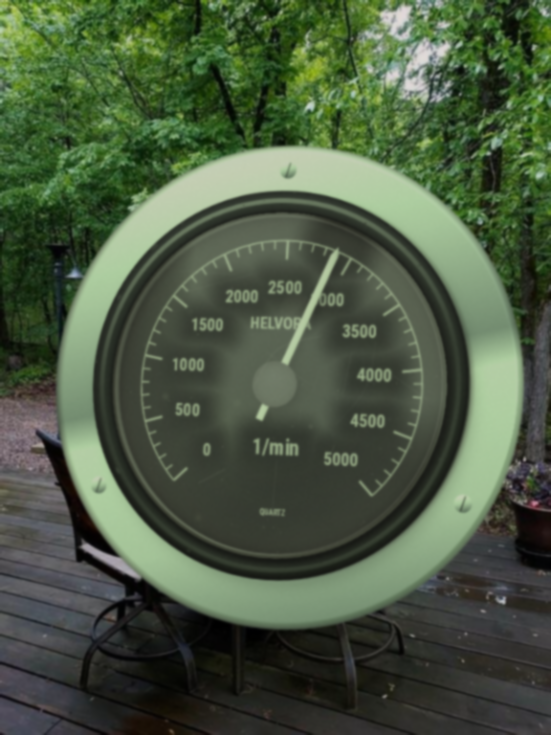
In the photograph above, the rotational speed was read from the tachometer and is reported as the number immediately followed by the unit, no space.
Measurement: 2900rpm
